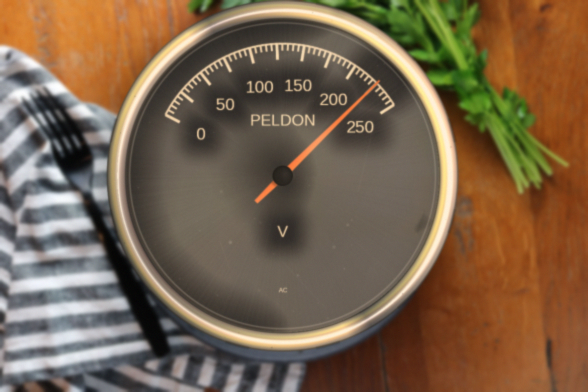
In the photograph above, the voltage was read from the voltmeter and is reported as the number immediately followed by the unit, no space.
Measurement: 225V
